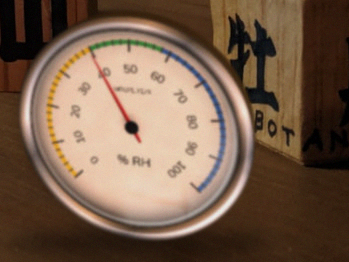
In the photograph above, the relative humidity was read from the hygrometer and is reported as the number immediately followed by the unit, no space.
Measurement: 40%
